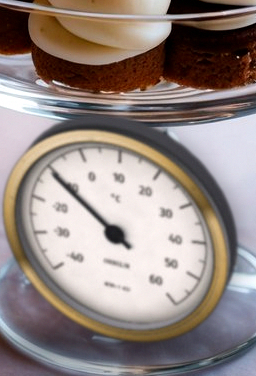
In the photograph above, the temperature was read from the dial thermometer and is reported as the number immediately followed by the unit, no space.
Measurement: -10°C
